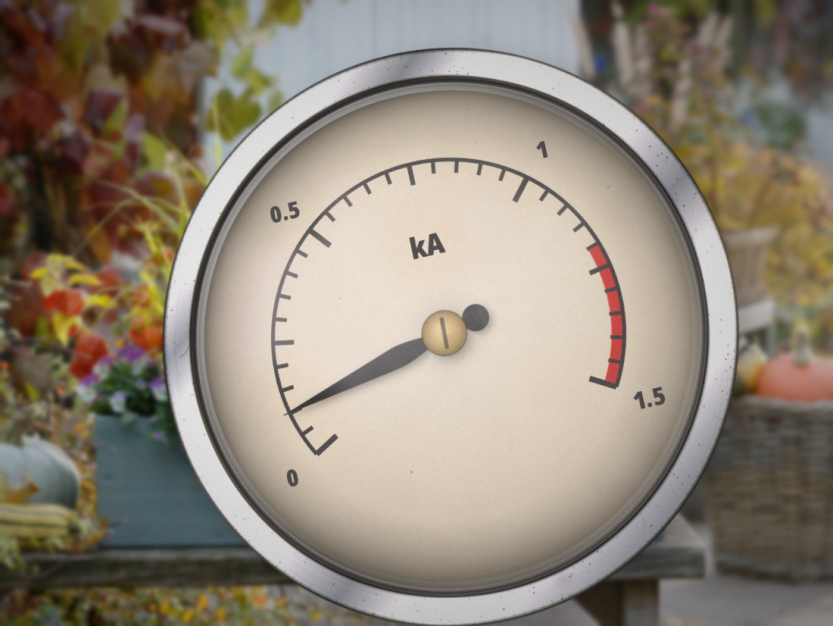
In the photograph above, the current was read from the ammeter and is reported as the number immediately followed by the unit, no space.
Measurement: 0.1kA
